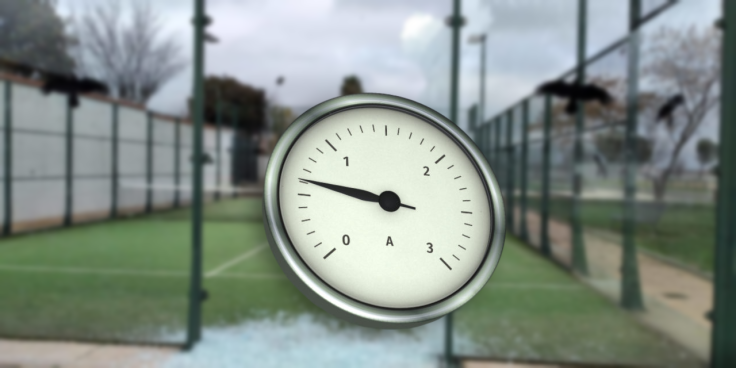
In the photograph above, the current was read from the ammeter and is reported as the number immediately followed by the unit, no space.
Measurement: 0.6A
